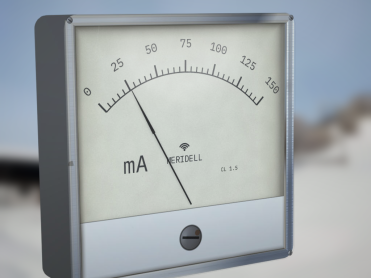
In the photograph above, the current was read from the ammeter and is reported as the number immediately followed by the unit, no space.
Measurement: 25mA
